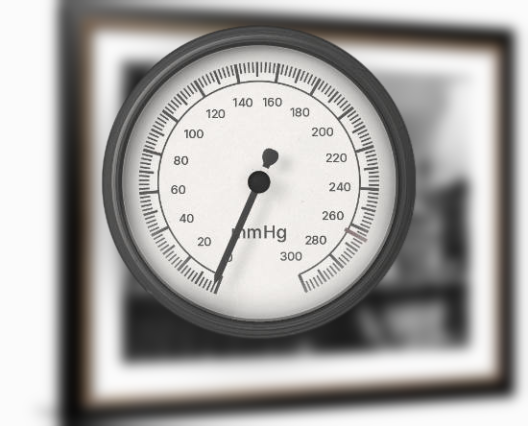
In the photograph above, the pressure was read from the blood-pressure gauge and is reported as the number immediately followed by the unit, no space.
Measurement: 2mmHg
